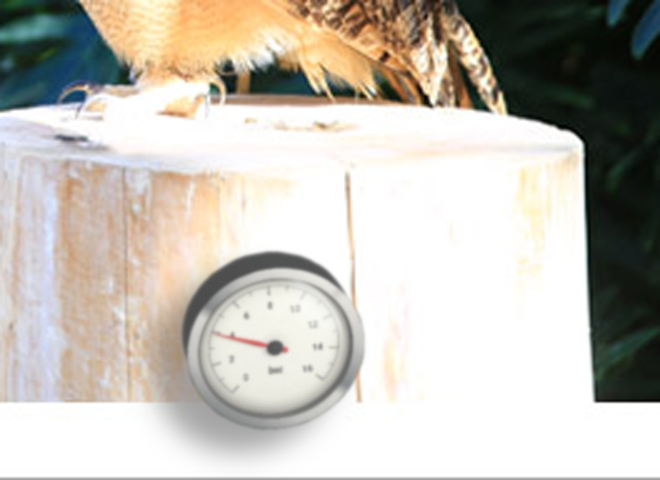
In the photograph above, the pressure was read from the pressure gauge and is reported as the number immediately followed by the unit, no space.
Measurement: 4bar
